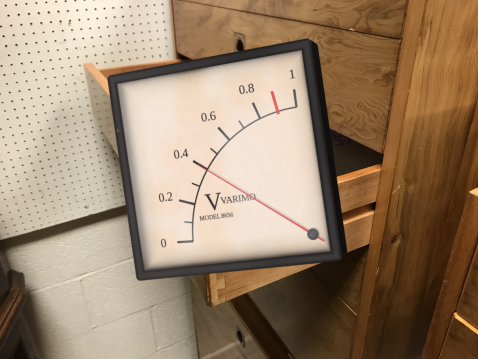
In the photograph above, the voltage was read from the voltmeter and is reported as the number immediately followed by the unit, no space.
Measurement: 0.4V
